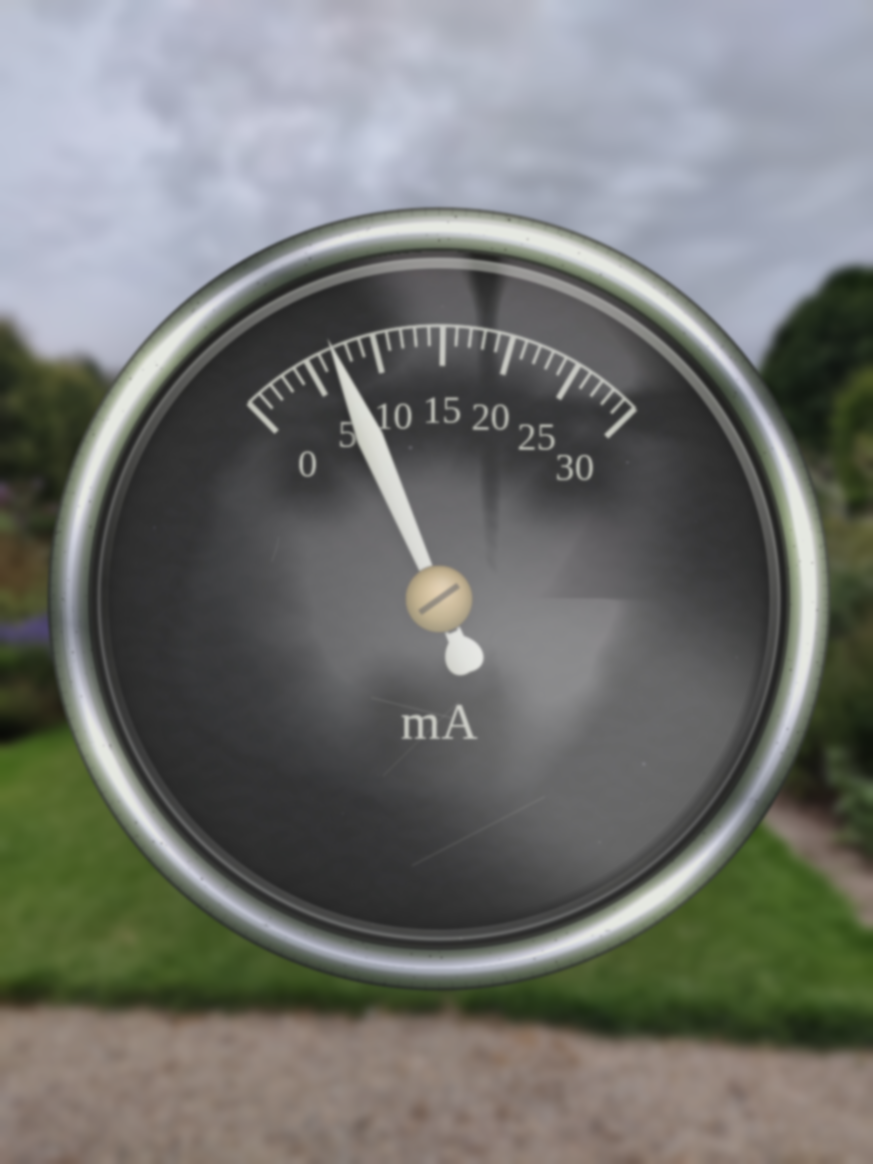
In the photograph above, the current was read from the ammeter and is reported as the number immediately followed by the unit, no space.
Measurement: 7mA
